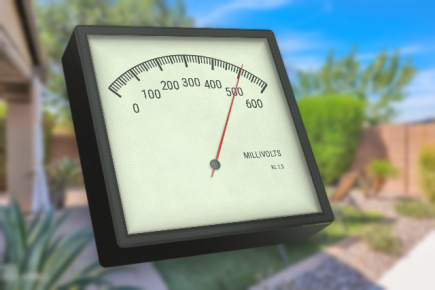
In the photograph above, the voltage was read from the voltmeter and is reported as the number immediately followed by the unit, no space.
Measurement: 500mV
